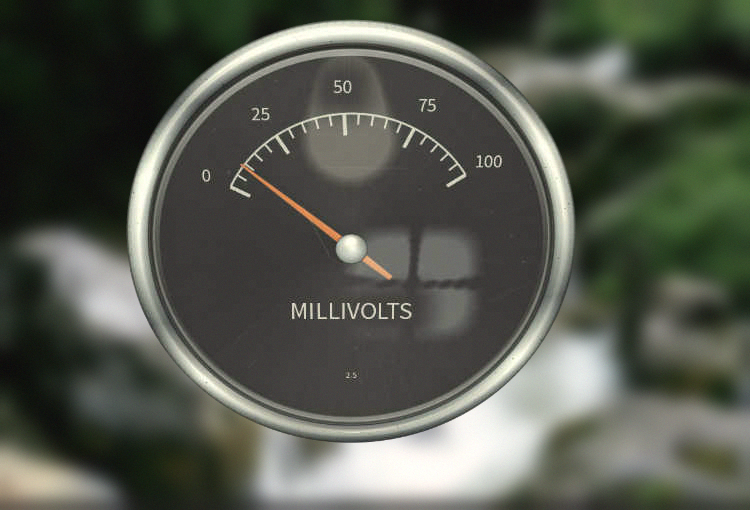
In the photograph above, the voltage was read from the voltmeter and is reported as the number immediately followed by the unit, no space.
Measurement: 10mV
